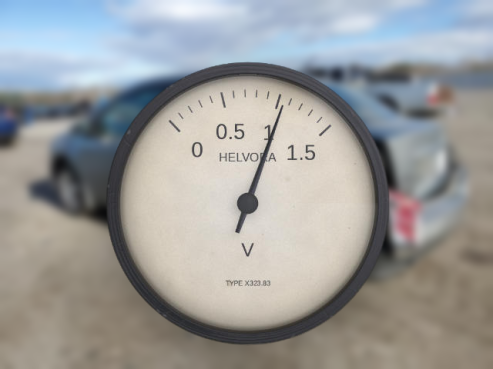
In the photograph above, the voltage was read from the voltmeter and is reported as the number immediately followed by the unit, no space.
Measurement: 1.05V
